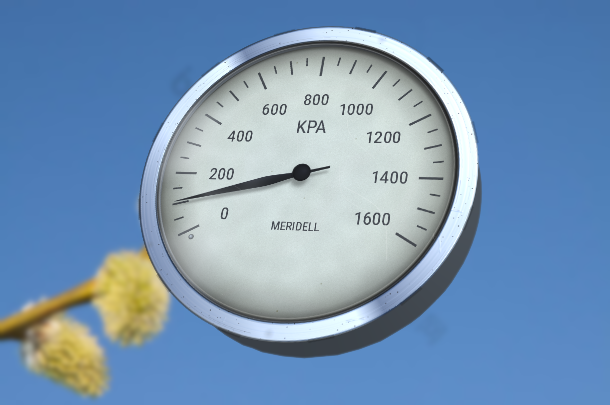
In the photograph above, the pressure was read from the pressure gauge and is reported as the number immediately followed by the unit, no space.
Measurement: 100kPa
